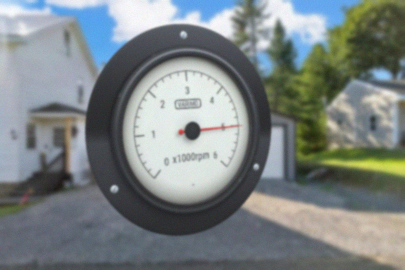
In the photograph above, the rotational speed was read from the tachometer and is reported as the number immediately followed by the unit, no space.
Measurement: 5000rpm
